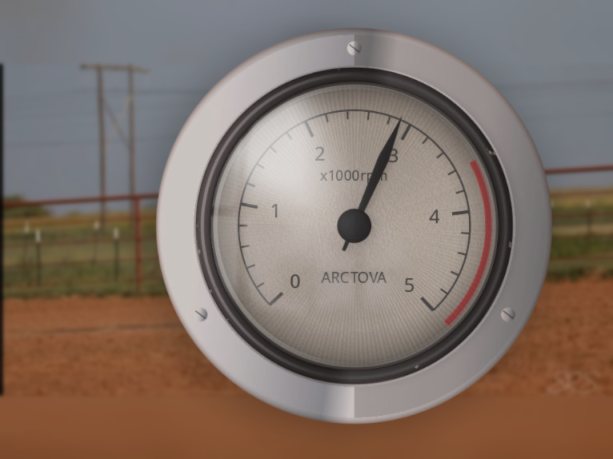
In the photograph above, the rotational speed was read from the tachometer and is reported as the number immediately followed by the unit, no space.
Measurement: 2900rpm
